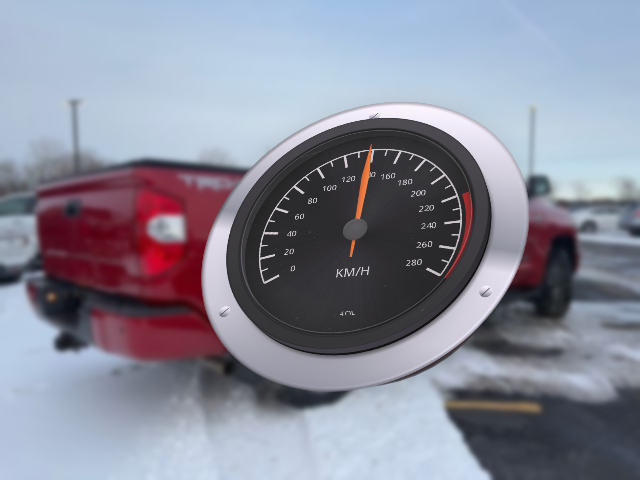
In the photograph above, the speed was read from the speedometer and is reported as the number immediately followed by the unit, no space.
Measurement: 140km/h
